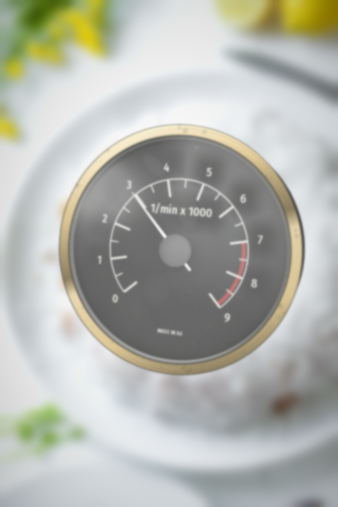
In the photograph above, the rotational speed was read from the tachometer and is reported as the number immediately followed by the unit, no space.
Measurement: 3000rpm
